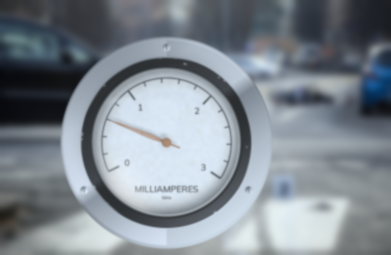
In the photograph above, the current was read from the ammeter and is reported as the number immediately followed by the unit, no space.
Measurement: 0.6mA
